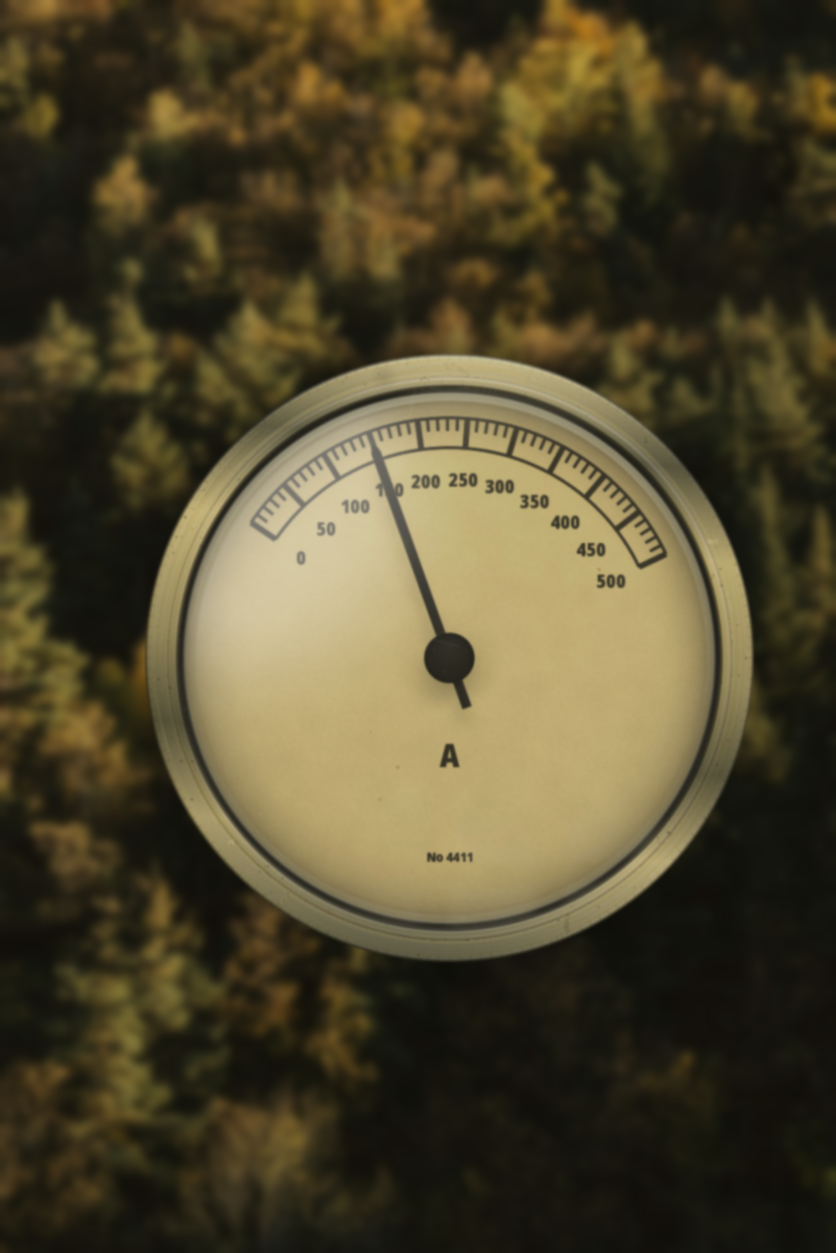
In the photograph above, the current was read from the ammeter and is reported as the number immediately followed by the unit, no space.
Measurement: 150A
